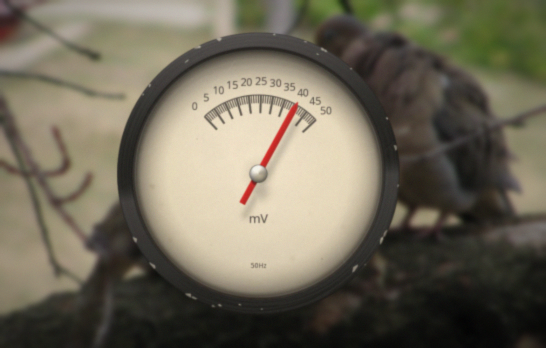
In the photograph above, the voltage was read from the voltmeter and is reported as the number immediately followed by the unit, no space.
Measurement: 40mV
